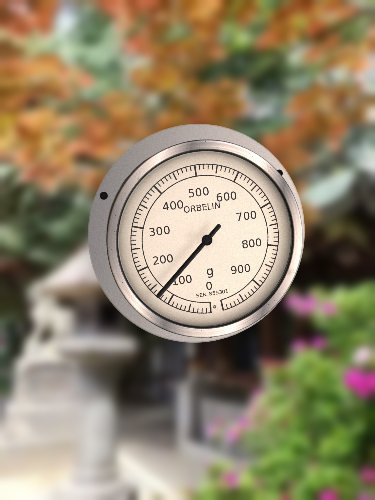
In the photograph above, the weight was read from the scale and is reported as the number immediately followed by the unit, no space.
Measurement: 130g
